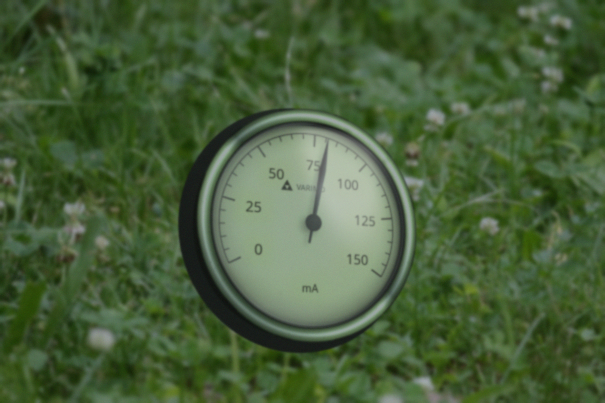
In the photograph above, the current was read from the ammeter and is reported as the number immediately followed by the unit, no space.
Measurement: 80mA
